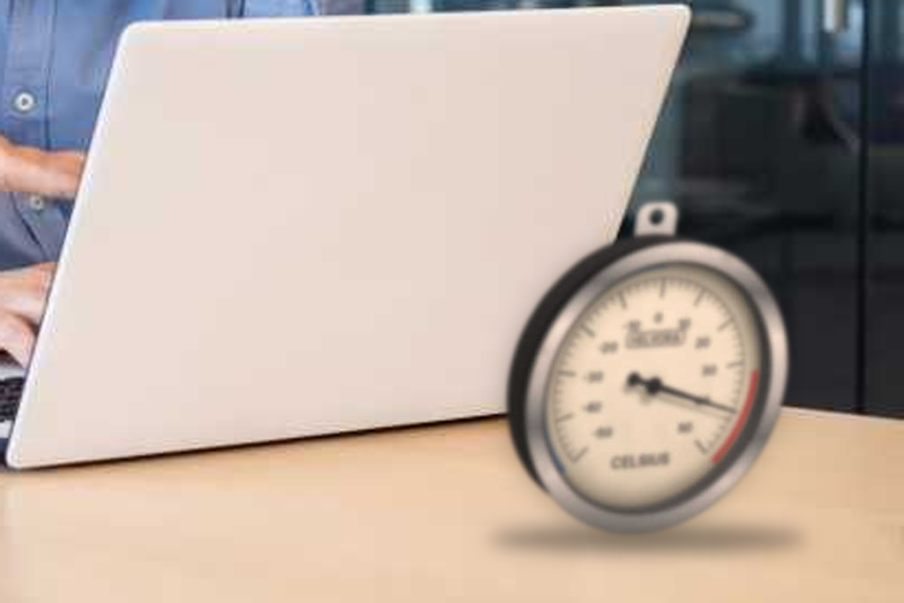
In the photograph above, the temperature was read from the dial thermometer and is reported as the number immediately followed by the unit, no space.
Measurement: 40°C
